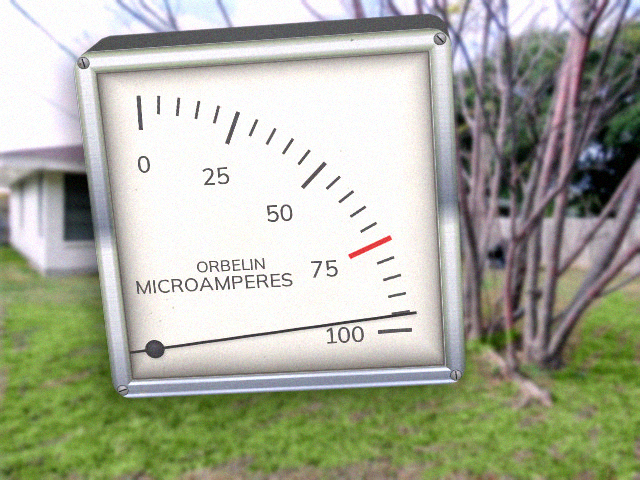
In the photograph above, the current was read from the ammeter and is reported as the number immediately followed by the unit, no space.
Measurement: 95µA
